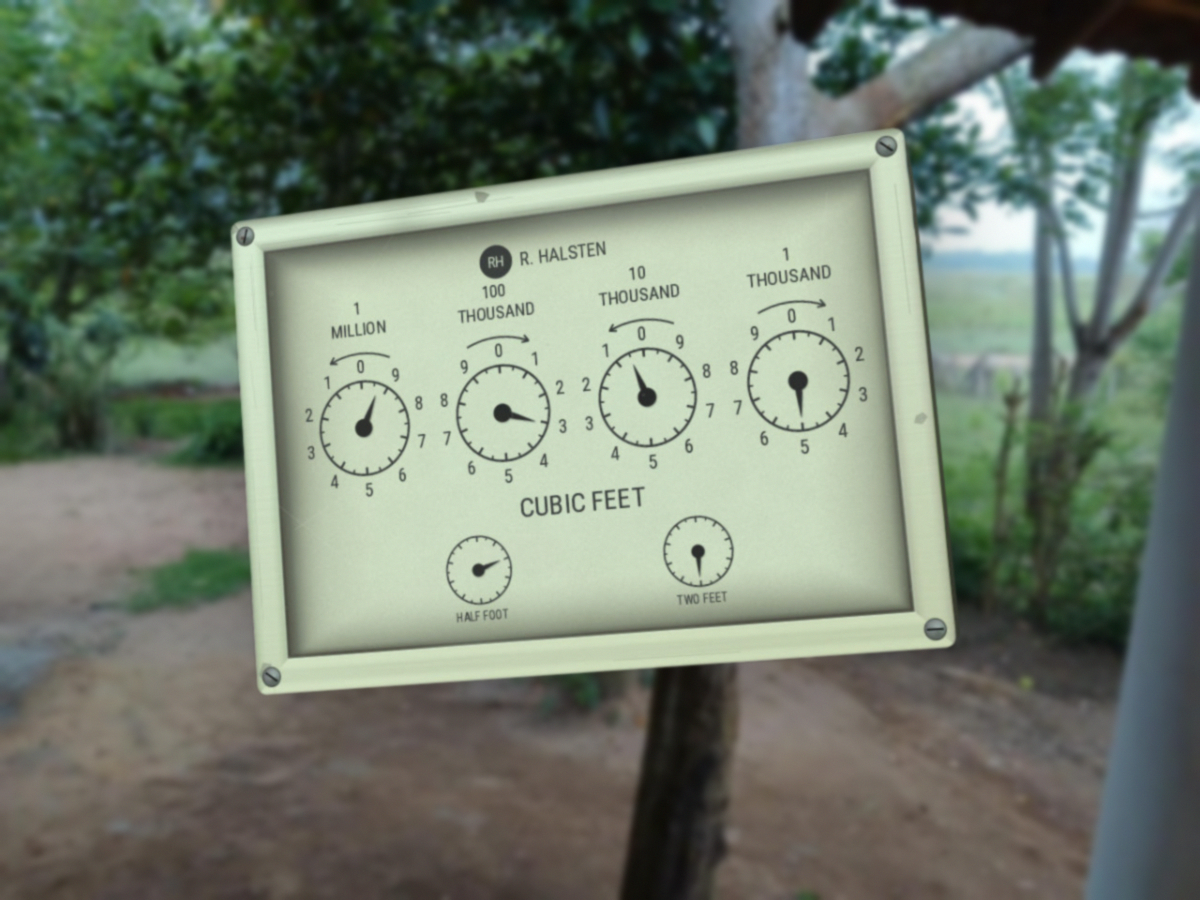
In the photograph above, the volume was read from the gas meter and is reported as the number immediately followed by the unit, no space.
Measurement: 930500ft³
